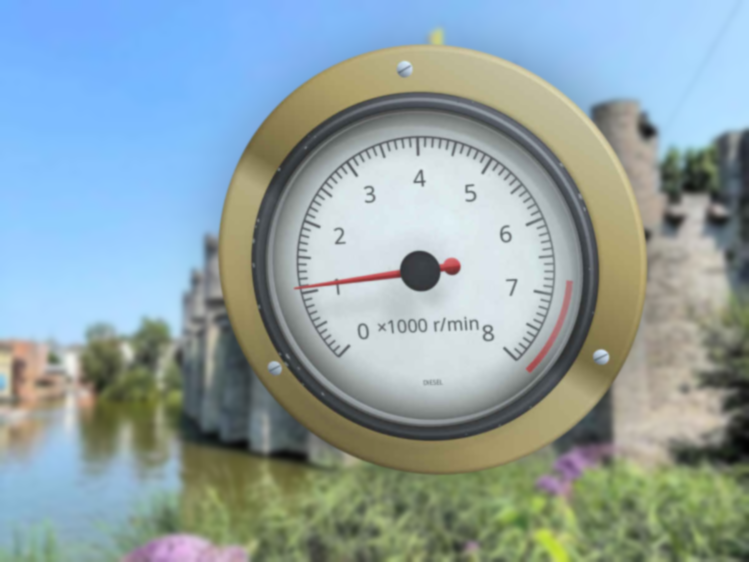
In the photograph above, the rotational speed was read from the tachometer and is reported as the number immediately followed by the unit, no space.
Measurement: 1100rpm
